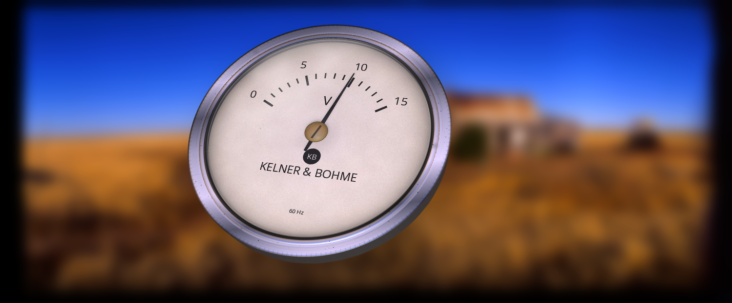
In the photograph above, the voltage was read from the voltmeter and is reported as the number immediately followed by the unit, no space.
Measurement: 10V
